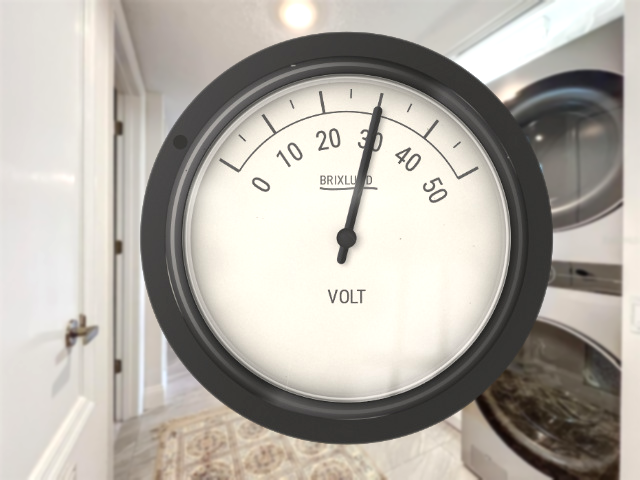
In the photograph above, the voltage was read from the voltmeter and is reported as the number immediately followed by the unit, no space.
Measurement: 30V
